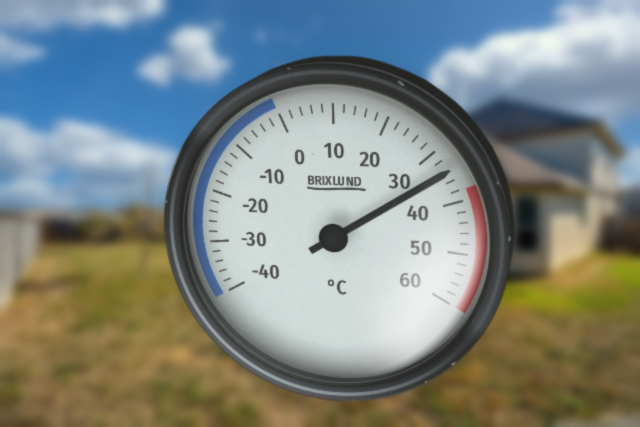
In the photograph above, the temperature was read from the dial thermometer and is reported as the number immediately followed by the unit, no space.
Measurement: 34°C
